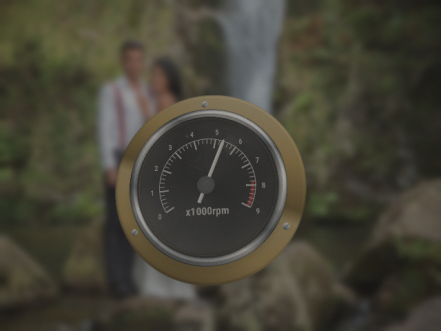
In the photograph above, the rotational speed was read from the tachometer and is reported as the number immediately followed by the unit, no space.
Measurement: 5400rpm
